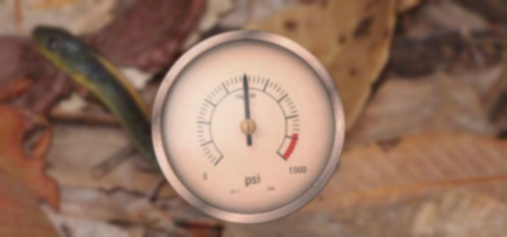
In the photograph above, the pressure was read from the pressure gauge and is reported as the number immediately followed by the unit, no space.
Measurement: 500psi
